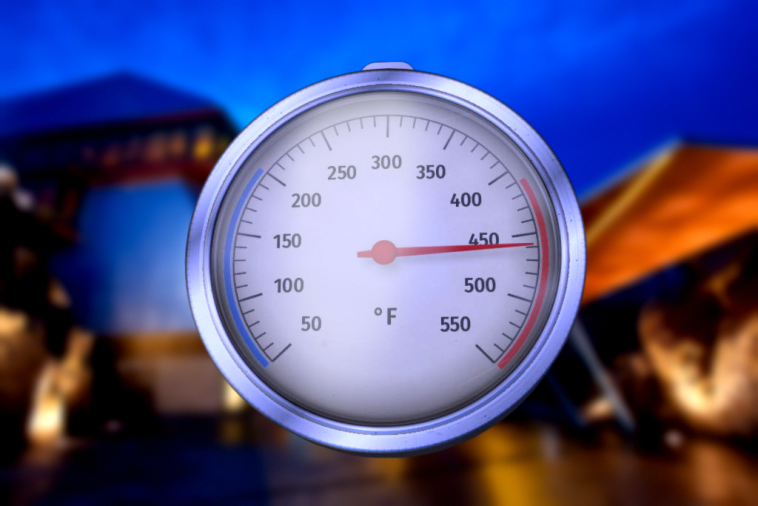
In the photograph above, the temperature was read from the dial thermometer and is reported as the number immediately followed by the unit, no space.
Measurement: 460°F
